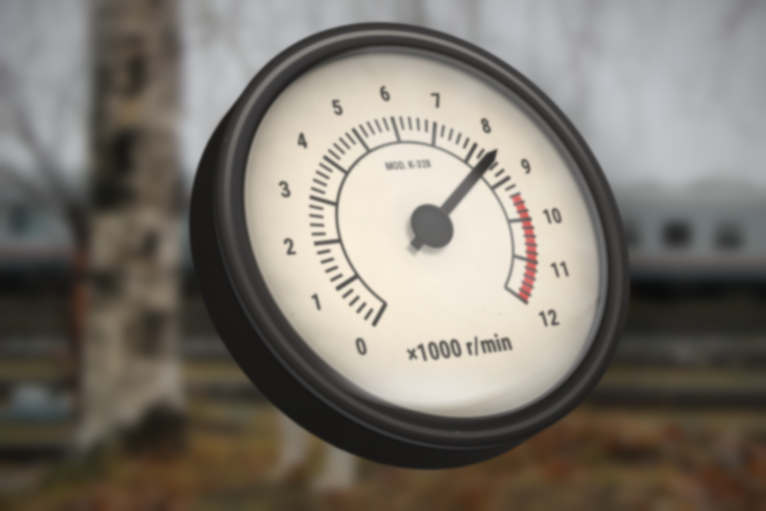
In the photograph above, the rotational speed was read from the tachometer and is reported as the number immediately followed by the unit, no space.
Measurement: 8400rpm
